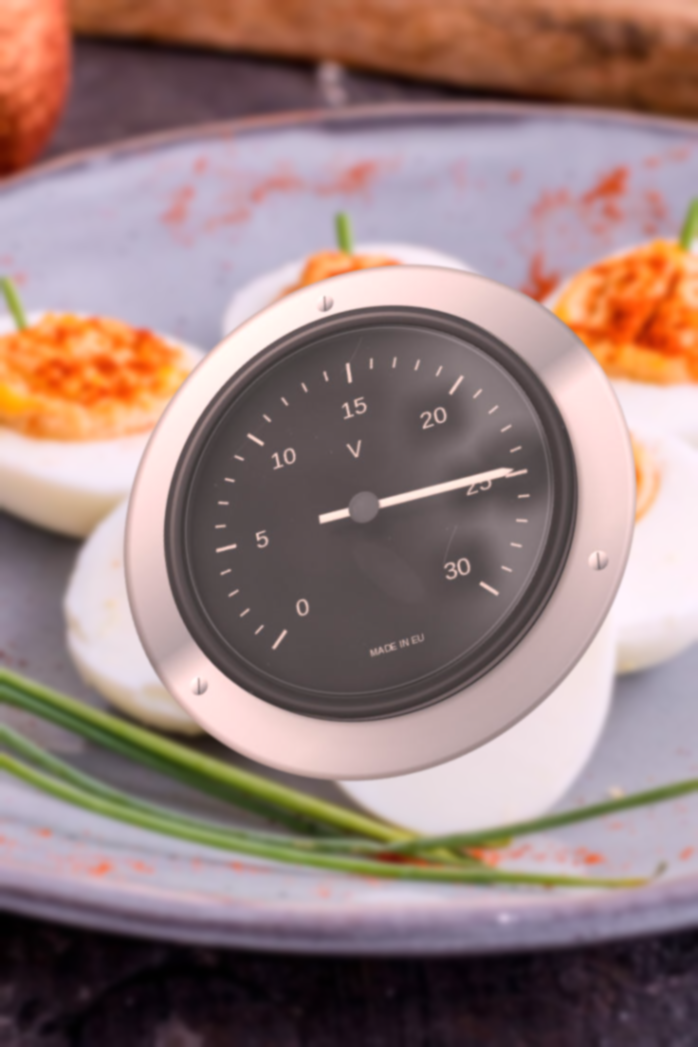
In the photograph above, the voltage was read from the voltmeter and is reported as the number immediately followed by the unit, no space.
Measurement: 25V
